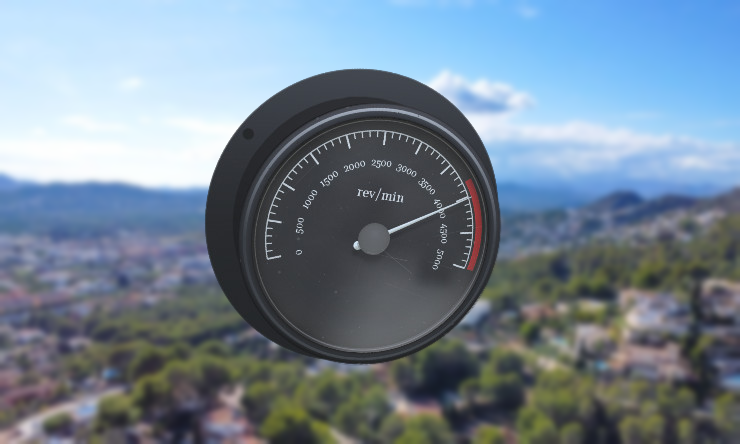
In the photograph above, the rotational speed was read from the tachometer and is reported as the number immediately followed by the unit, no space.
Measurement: 4000rpm
